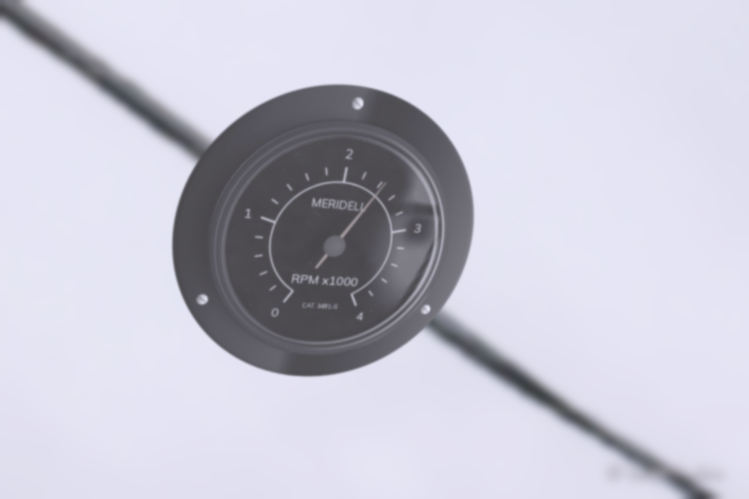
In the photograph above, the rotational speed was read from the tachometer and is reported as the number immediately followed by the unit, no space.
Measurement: 2400rpm
